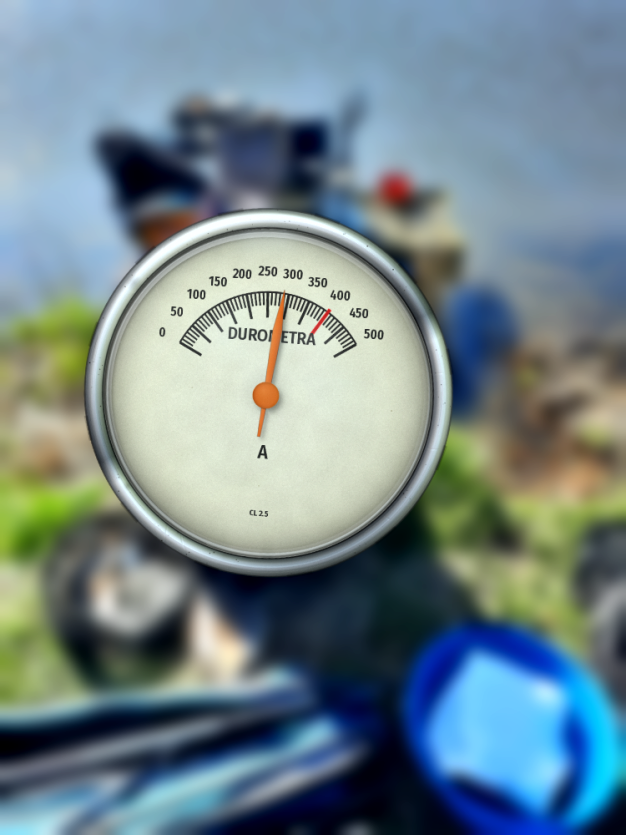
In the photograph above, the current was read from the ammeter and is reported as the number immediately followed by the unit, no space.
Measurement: 290A
